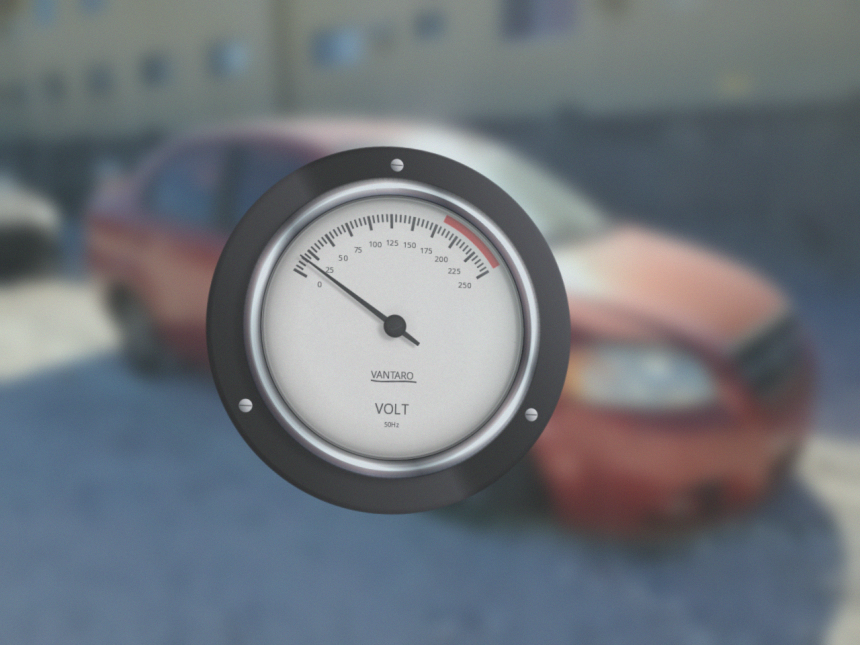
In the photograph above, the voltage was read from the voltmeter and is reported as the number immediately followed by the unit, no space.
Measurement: 15V
